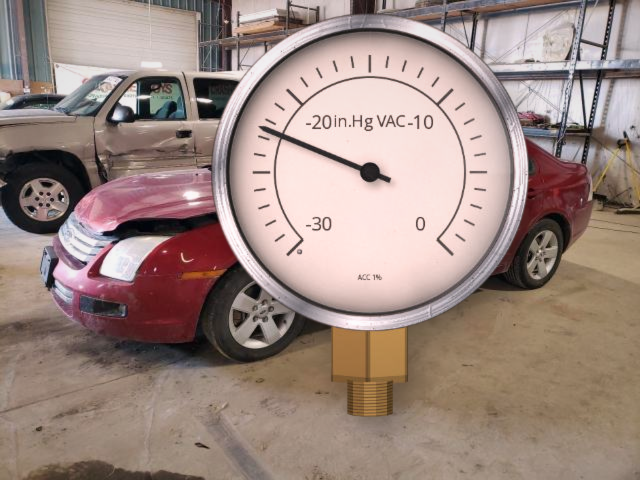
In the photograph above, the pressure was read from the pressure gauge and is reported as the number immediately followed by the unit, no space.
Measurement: -22.5inHg
